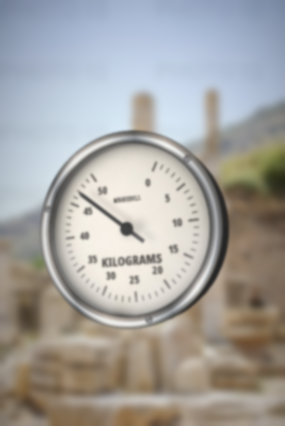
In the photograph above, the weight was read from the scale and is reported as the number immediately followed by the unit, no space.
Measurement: 47kg
